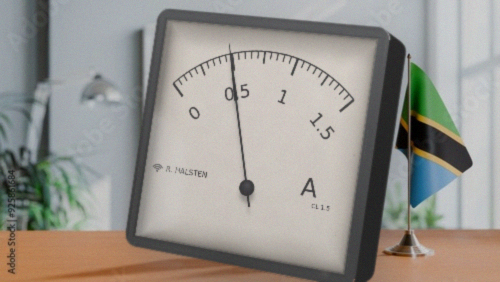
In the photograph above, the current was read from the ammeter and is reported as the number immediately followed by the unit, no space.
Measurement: 0.5A
